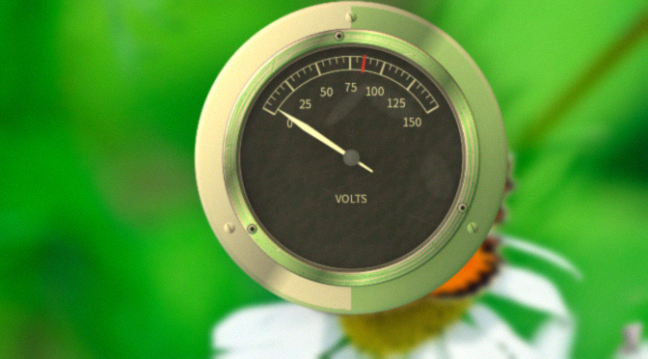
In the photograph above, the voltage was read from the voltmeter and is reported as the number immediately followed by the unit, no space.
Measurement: 5V
